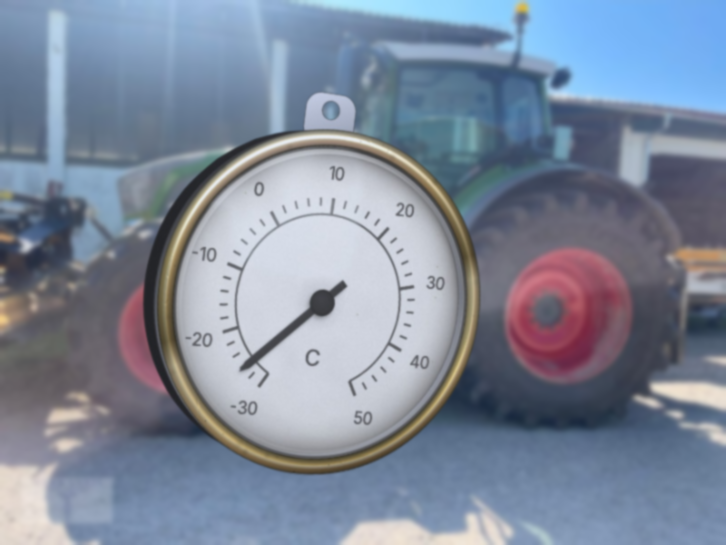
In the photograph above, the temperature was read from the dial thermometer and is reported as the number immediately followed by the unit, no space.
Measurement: -26°C
